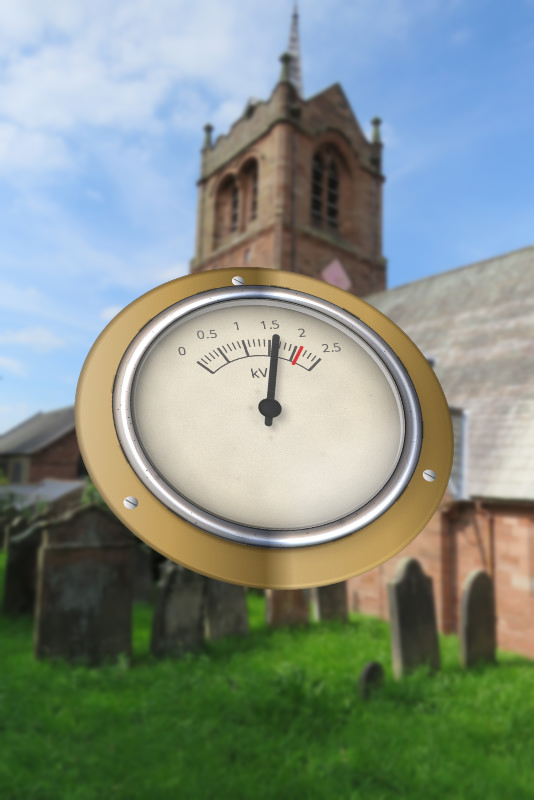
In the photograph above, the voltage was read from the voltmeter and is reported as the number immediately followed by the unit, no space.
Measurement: 1.6kV
